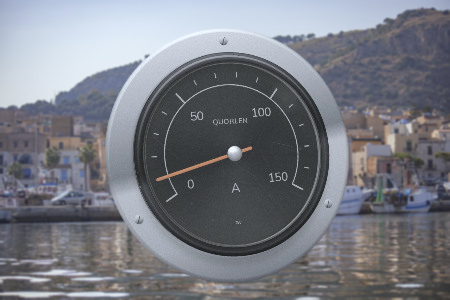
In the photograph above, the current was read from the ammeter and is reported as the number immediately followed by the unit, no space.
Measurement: 10A
